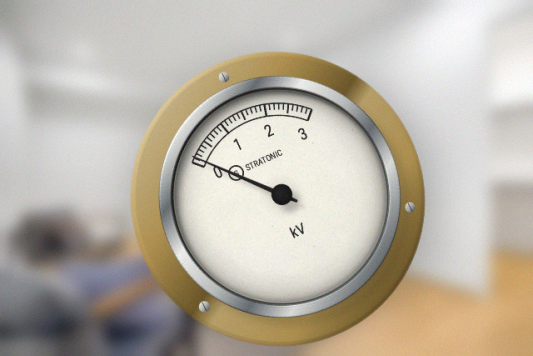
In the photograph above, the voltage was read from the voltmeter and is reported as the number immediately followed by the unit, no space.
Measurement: 0.1kV
